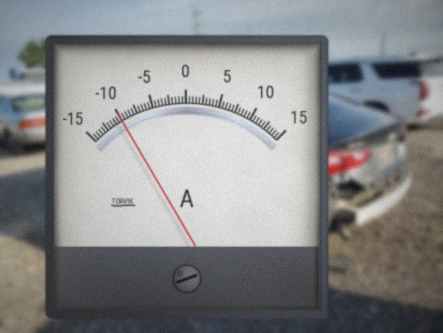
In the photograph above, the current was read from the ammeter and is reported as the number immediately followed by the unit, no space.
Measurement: -10A
